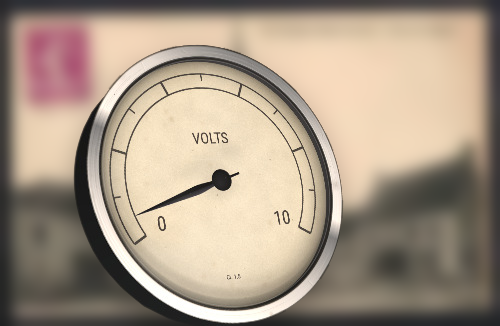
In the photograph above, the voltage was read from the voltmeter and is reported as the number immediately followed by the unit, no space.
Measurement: 0.5V
